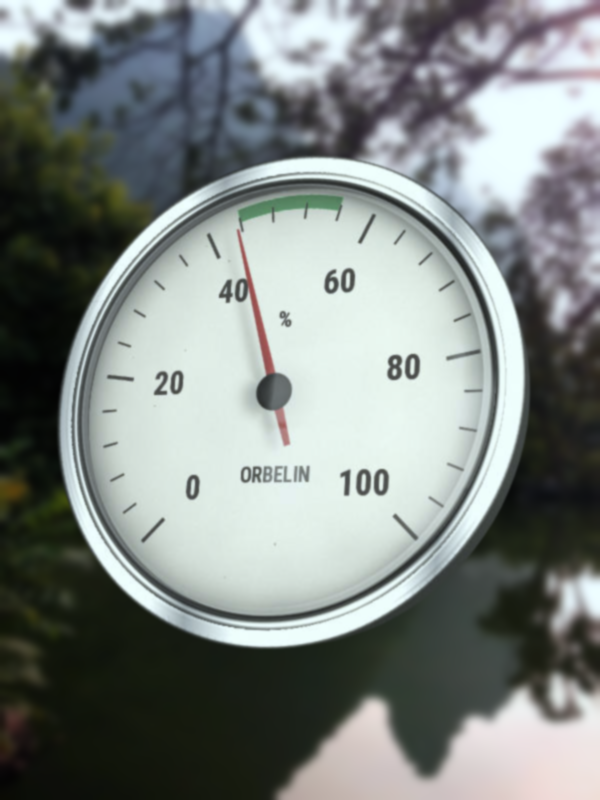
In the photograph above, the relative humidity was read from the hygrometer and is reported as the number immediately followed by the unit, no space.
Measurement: 44%
